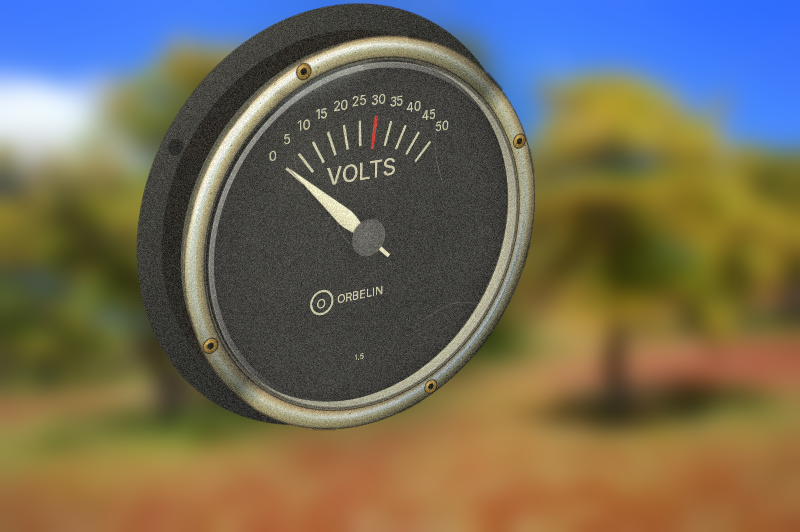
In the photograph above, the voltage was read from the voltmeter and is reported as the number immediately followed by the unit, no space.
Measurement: 0V
